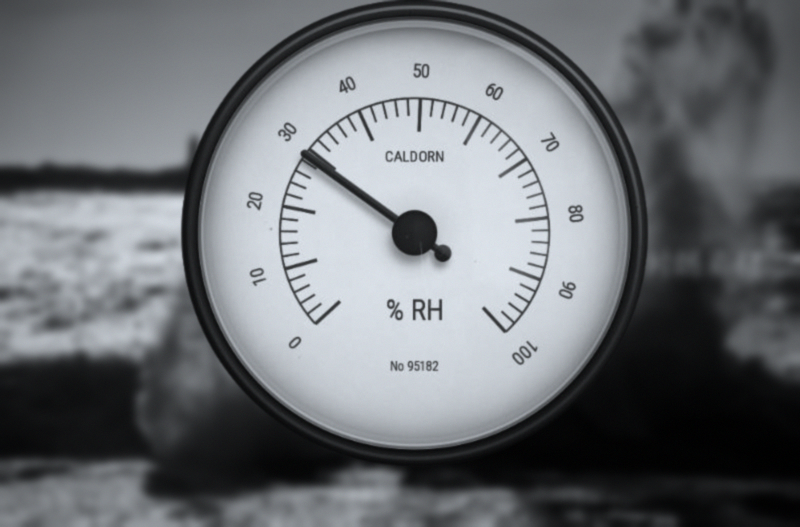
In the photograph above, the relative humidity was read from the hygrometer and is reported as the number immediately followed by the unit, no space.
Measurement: 29%
